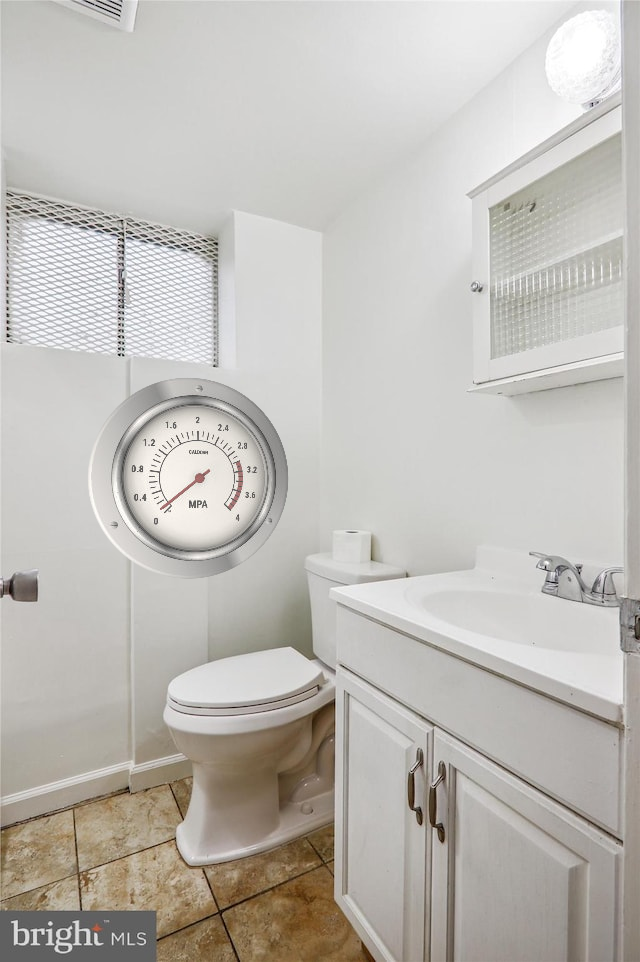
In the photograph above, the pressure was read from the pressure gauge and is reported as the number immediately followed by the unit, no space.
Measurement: 0.1MPa
